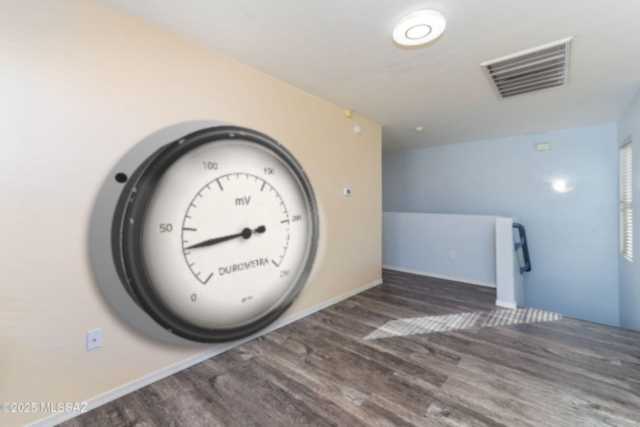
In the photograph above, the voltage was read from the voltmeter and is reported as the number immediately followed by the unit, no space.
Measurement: 35mV
